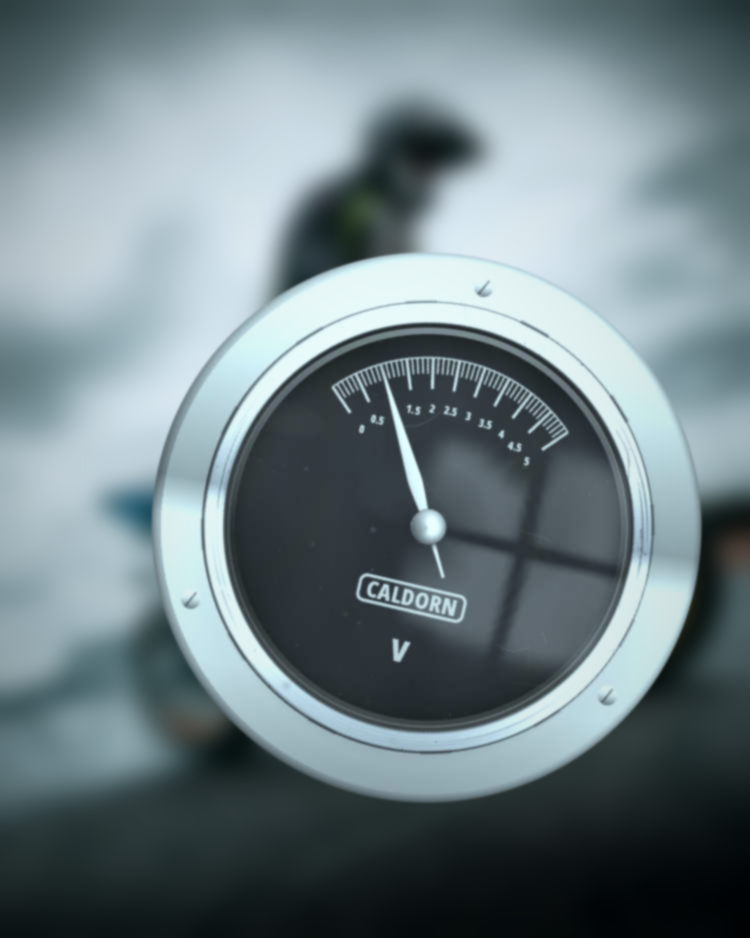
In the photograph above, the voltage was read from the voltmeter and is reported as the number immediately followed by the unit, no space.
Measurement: 1V
